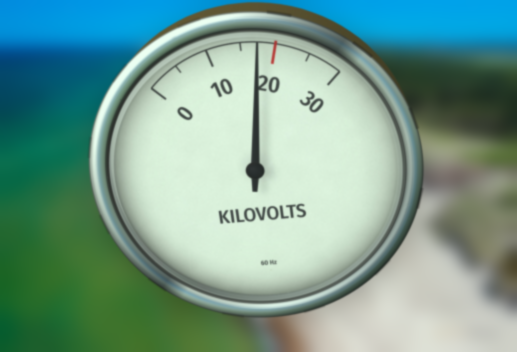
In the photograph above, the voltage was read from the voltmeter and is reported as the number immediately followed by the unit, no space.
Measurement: 17.5kV
